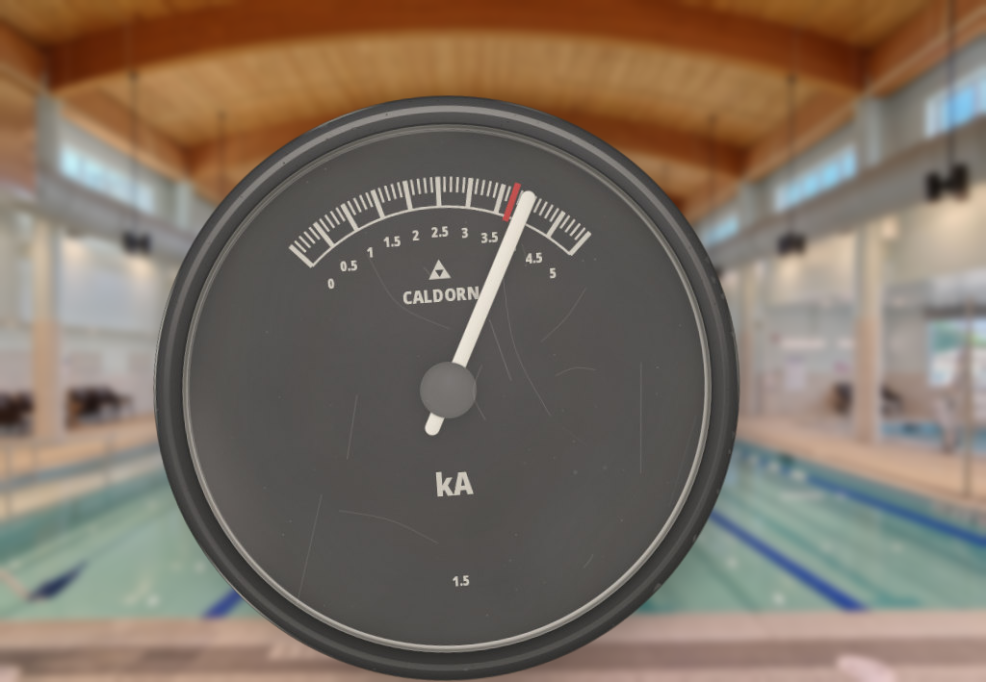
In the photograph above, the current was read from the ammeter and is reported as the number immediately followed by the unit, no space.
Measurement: 3.9kA
